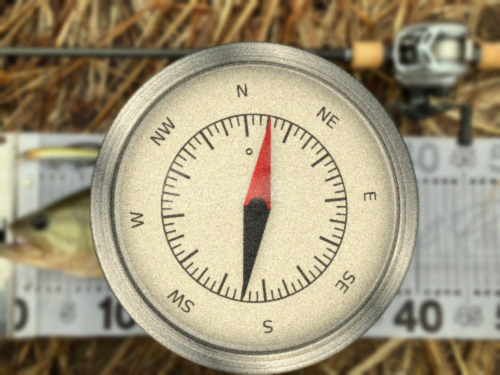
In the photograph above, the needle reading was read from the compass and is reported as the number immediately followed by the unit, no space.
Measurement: 15°
